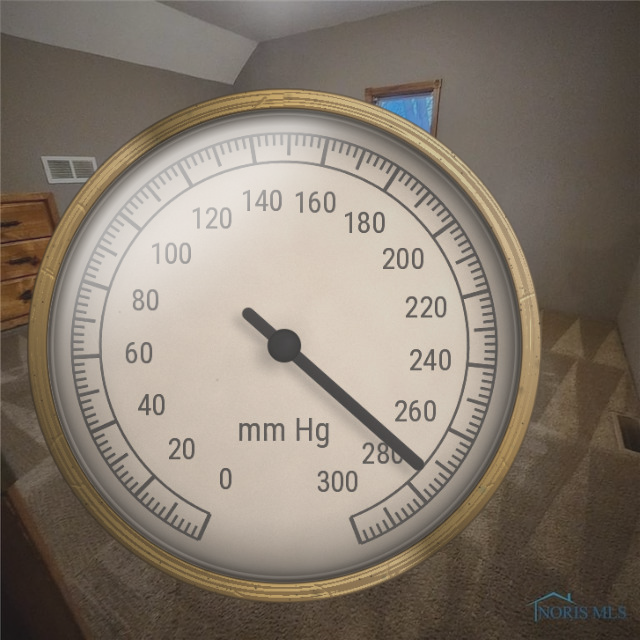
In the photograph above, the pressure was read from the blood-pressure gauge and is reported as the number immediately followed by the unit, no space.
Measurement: 274mmHg
